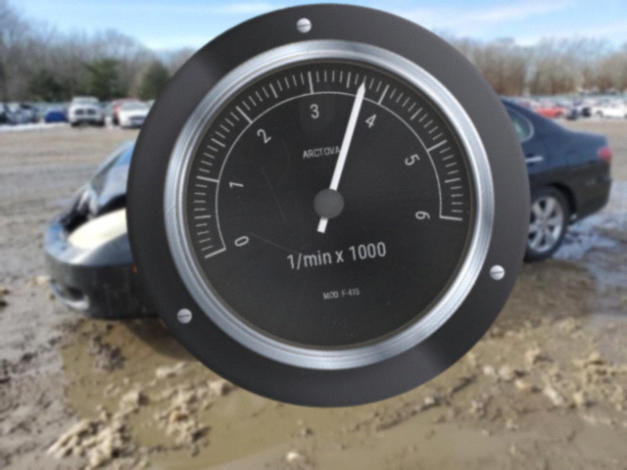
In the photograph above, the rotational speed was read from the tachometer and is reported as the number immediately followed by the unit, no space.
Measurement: 3700rpm
